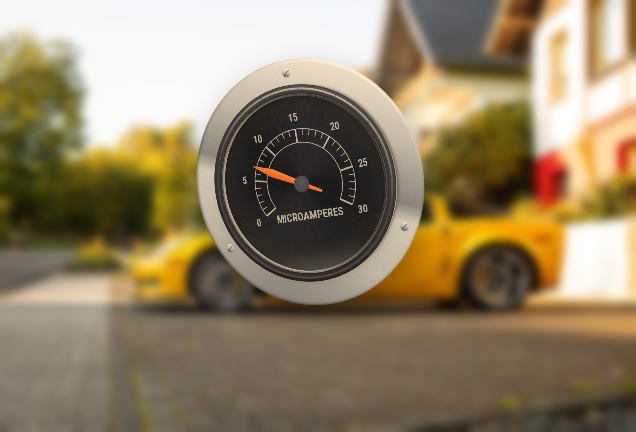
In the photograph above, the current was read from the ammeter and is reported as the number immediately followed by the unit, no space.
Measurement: 7µA
